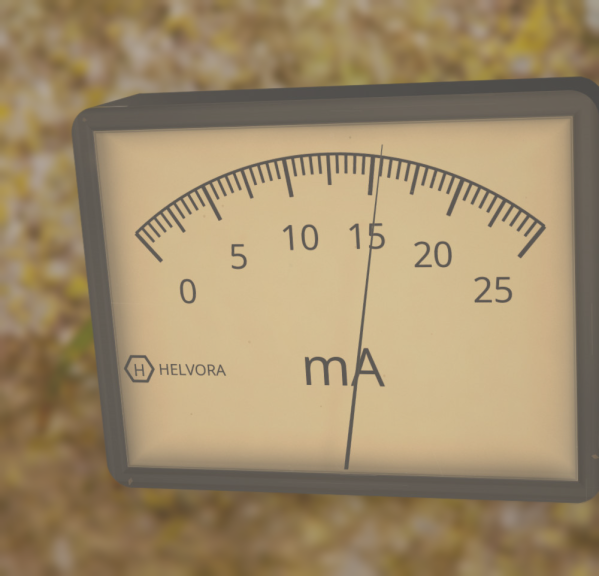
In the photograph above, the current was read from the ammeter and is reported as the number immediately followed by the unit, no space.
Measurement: 15.5mA
